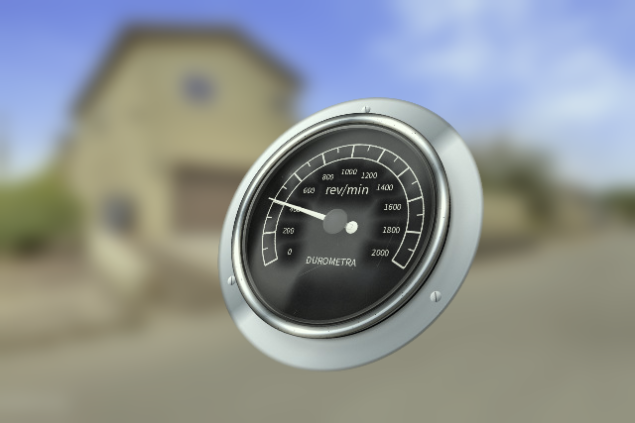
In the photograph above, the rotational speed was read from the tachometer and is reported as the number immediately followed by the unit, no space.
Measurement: 400rpm
